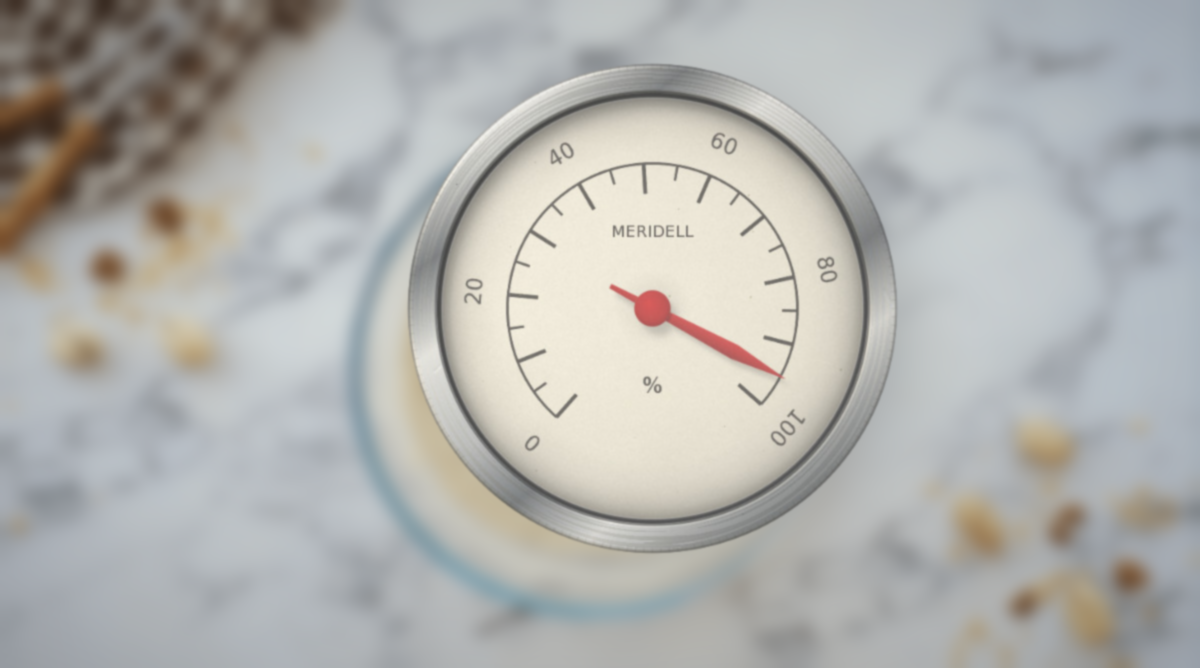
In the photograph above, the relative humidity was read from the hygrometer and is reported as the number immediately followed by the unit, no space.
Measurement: 95%
